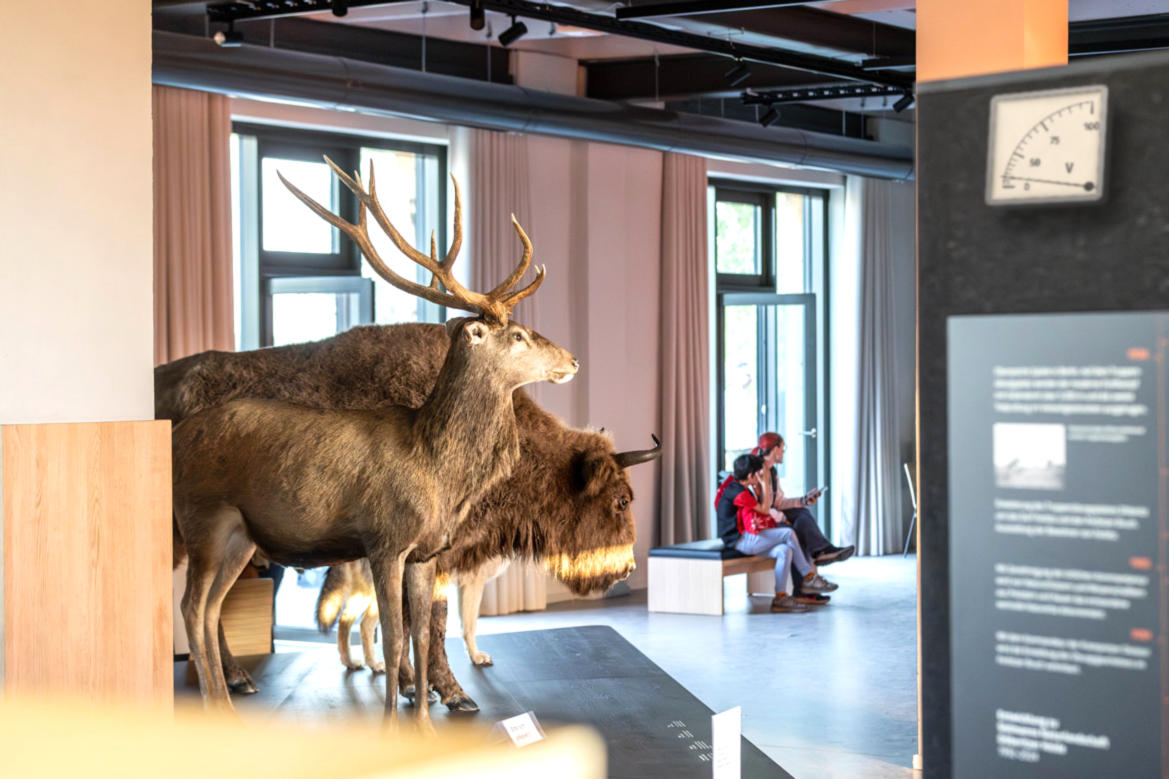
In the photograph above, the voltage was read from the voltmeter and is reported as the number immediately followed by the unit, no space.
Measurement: 25V
